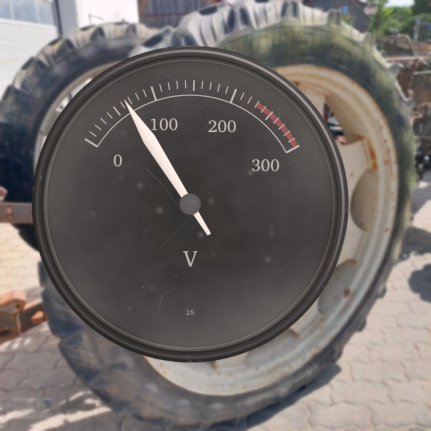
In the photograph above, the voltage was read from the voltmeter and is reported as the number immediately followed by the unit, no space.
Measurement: 65V
